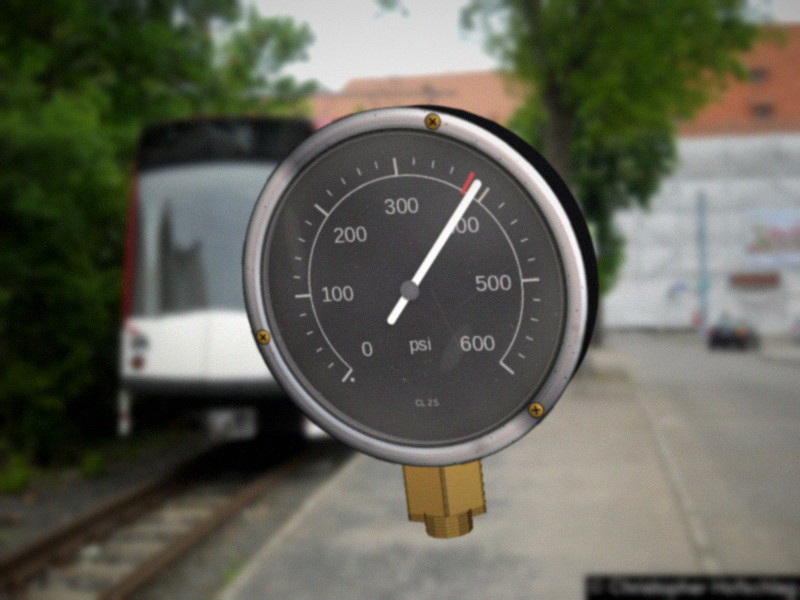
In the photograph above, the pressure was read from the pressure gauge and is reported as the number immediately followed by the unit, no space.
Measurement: 390psi
